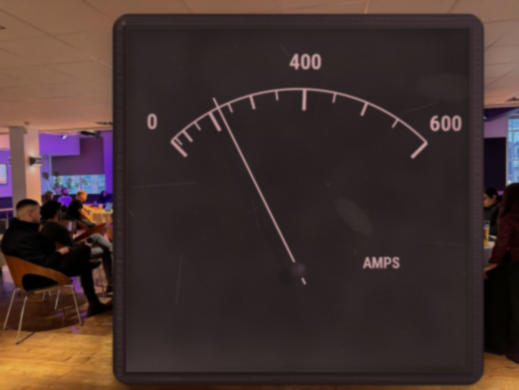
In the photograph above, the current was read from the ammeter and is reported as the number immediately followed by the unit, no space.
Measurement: 225A
